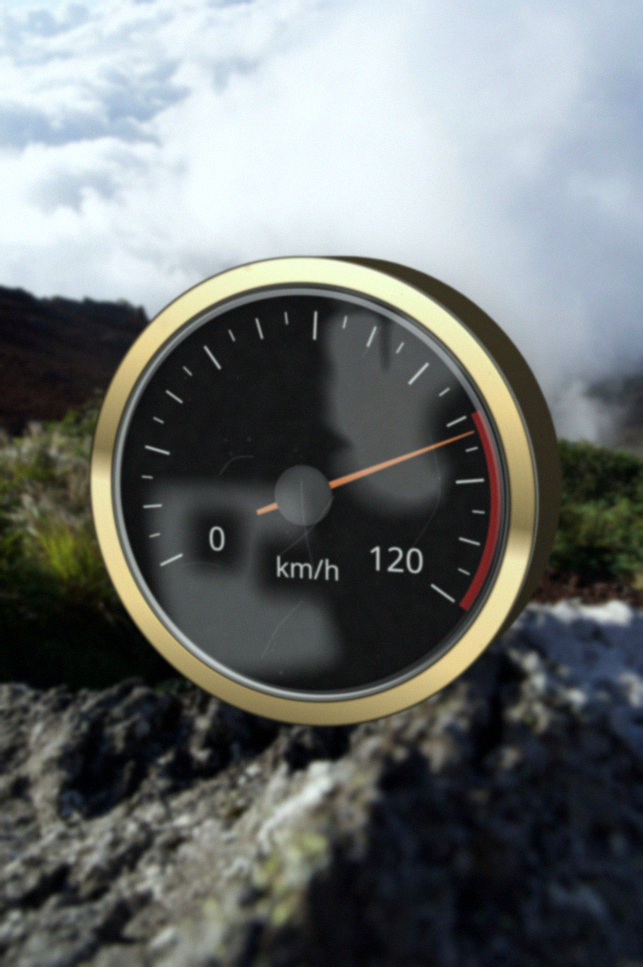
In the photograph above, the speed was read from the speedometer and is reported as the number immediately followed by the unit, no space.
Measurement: 92.5km/h
